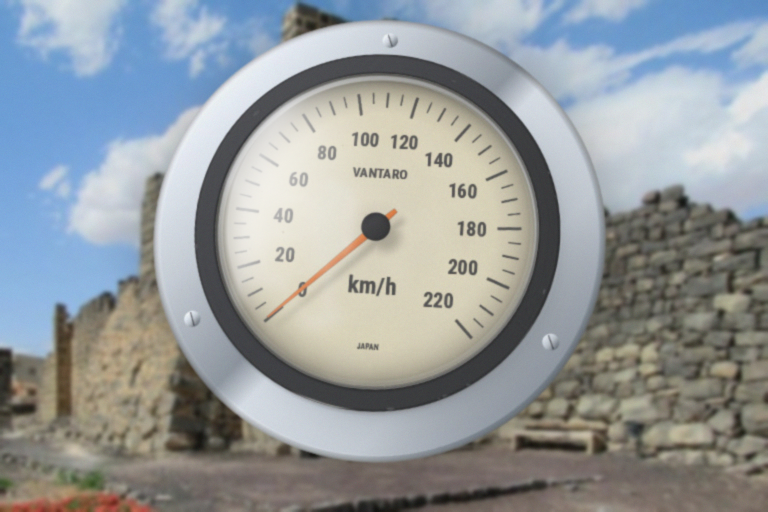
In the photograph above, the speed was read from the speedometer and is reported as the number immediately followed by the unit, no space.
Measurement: 0km/h
